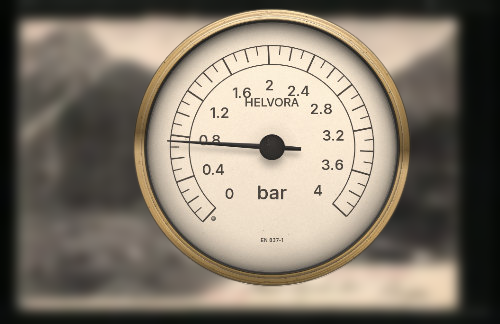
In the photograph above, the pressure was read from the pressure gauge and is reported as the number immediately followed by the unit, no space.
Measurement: 0.75bar
